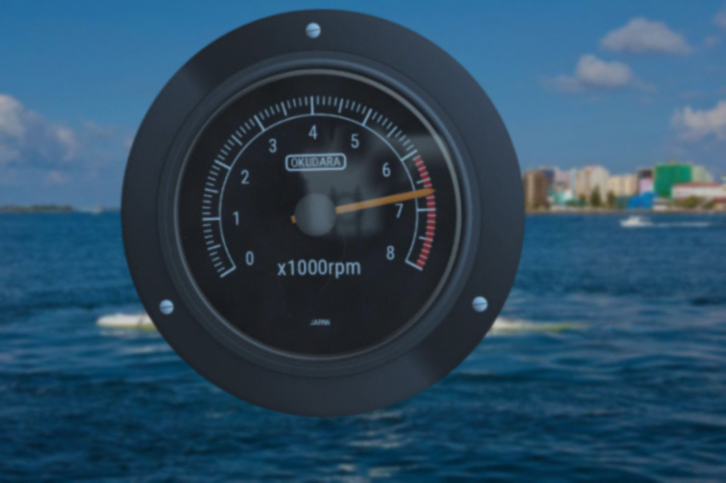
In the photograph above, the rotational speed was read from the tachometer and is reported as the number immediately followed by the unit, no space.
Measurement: 6700rpm
